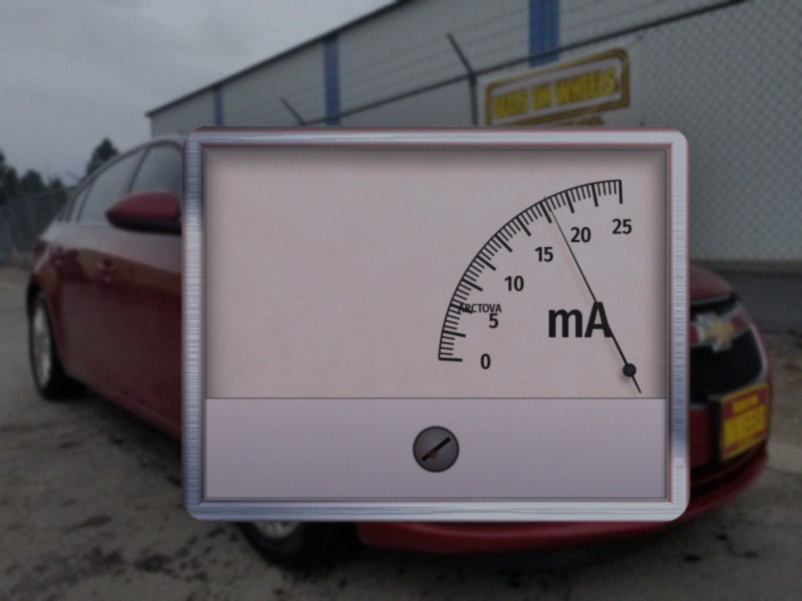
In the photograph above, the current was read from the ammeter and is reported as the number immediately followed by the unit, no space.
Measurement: 18mA
